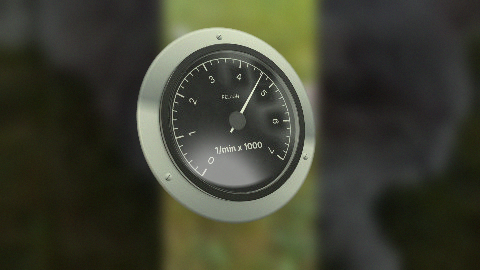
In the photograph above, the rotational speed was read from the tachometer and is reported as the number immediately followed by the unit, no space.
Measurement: 4600rpm
